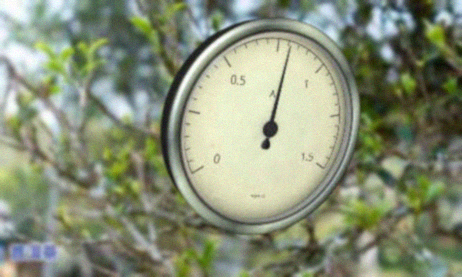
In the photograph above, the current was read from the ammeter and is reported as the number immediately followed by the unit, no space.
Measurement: 0.8A
